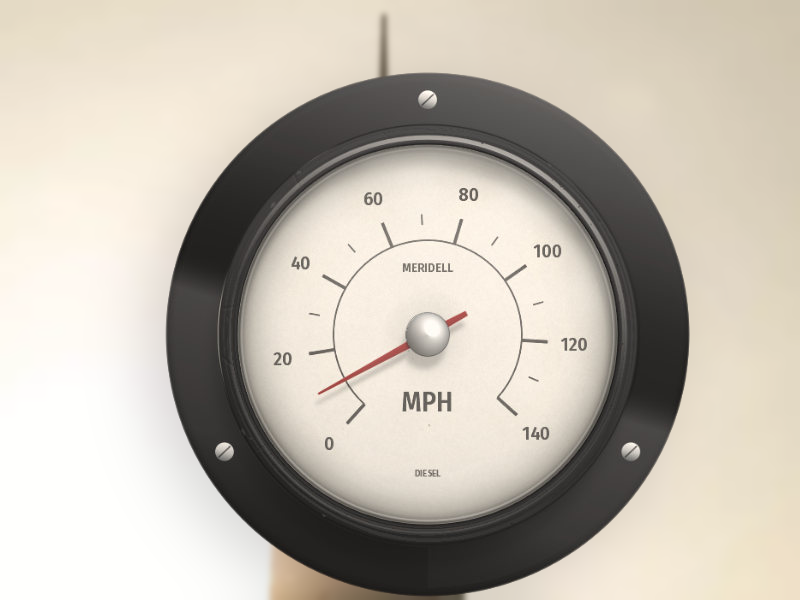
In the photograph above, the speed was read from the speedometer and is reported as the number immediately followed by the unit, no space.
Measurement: 10mph
